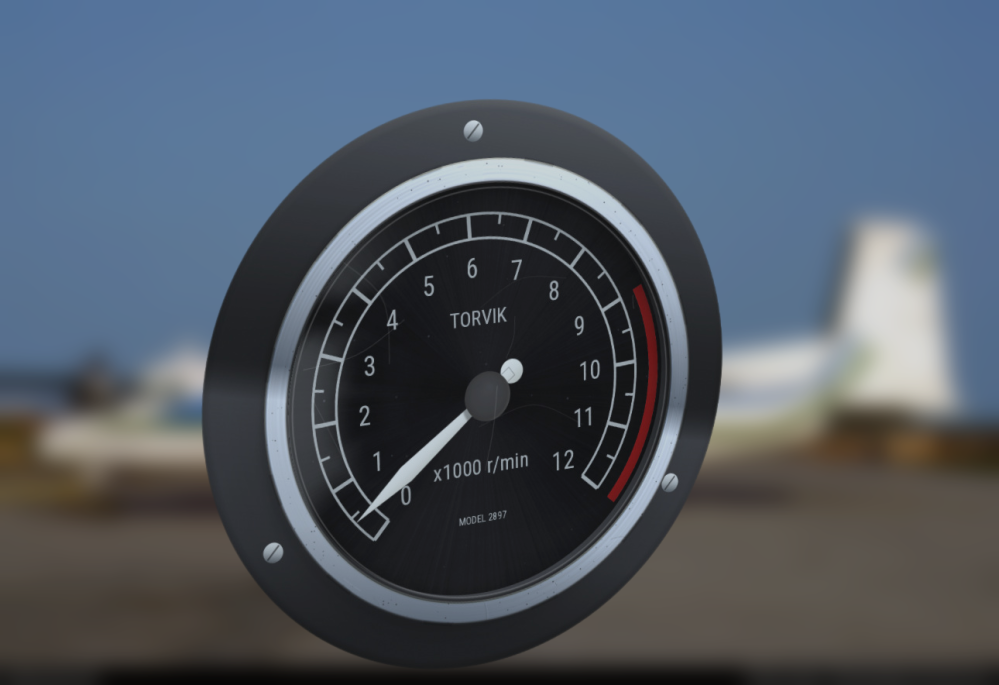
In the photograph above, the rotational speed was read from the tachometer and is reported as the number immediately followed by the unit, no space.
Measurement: 500rpm
